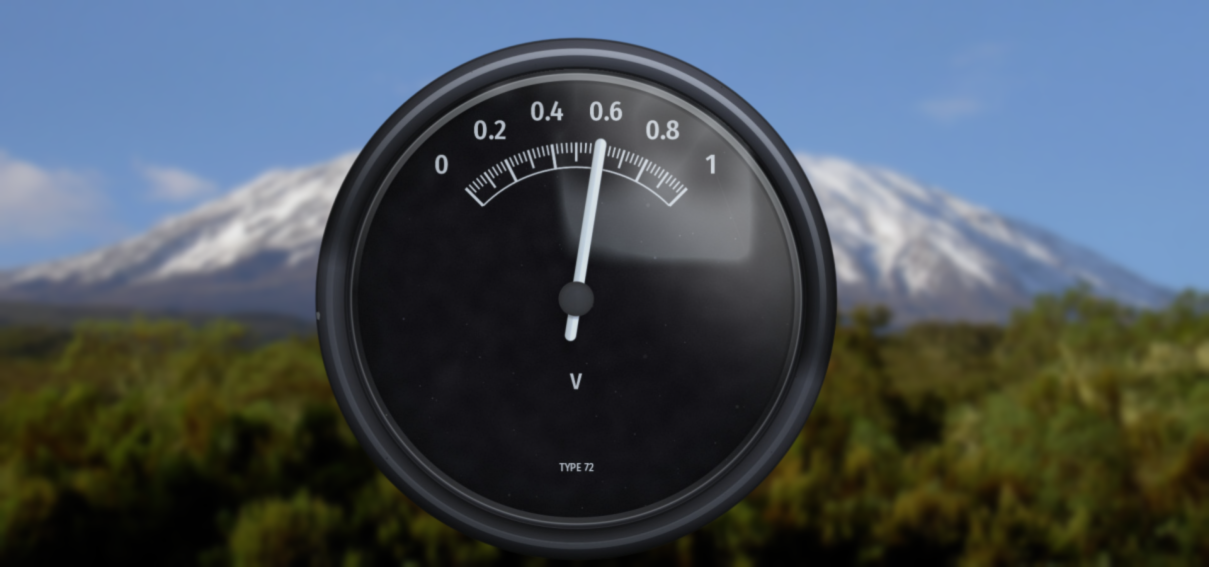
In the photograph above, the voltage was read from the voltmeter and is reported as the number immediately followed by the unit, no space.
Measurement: 0.6V
